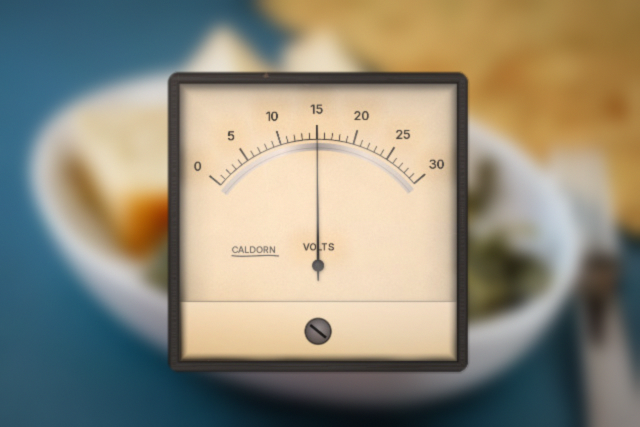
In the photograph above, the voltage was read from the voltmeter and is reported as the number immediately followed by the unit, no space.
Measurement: 15V
